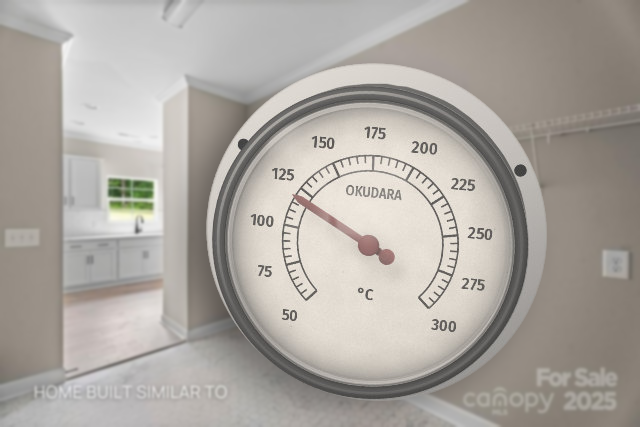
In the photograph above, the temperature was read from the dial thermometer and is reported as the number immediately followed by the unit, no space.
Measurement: 120°C
